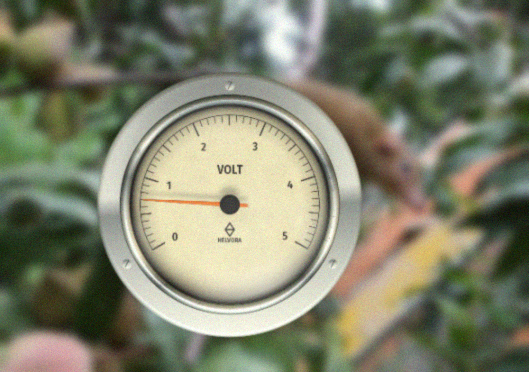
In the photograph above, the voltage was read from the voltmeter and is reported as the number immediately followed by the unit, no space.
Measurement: 0.7V
